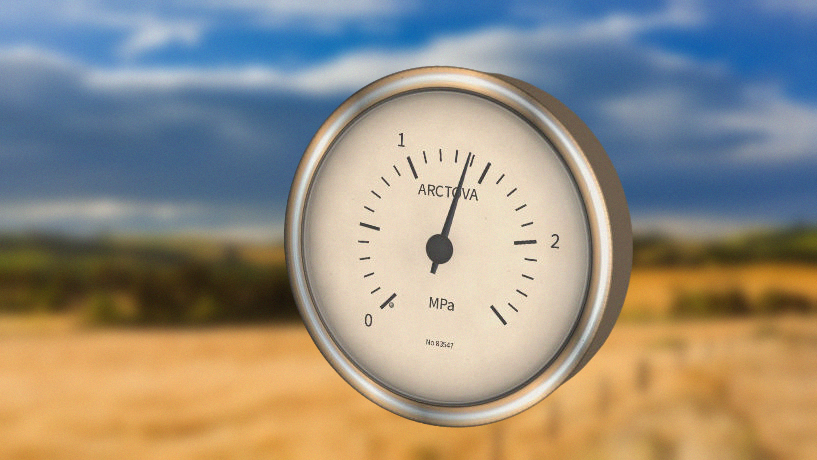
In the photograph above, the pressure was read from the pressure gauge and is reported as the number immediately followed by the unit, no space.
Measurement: 1.4MPa
